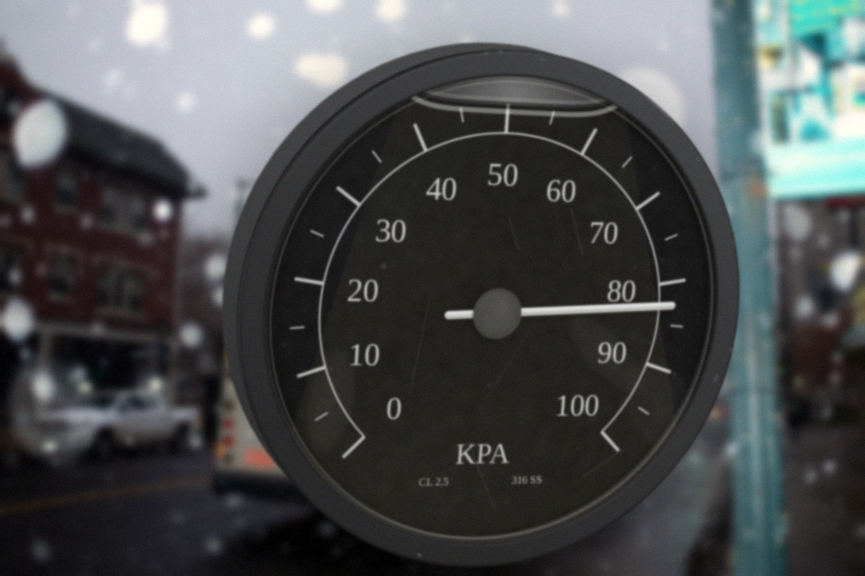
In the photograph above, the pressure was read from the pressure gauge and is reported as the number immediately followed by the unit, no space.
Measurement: 82.5kPa
